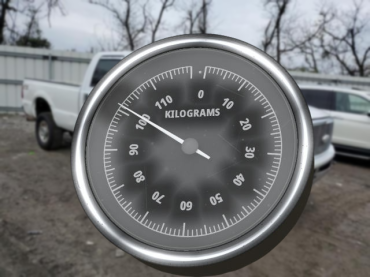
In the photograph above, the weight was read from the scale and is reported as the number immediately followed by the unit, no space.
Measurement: 101kg
